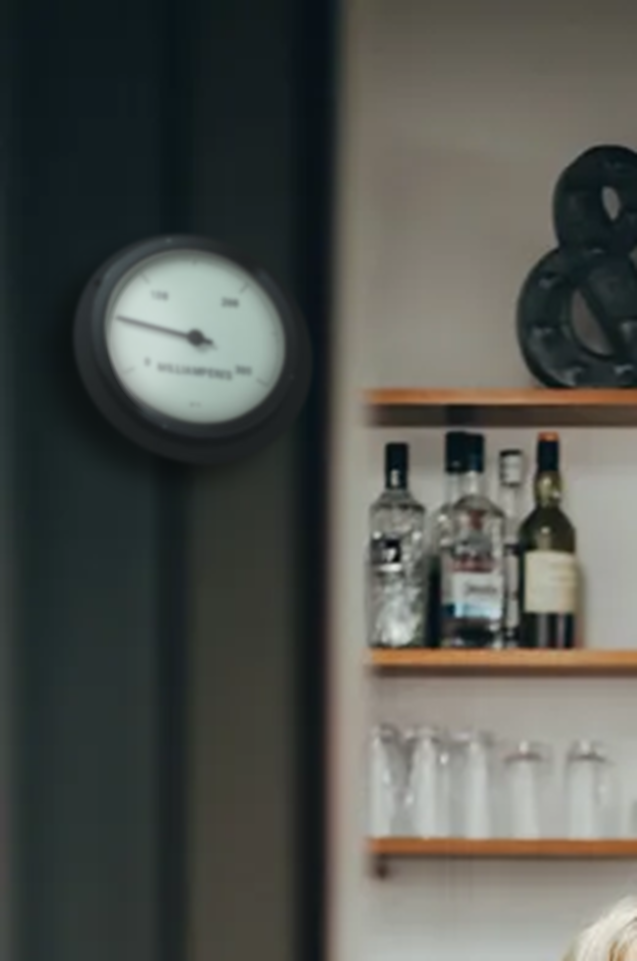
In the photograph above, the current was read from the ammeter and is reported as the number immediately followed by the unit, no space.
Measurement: 50mA
